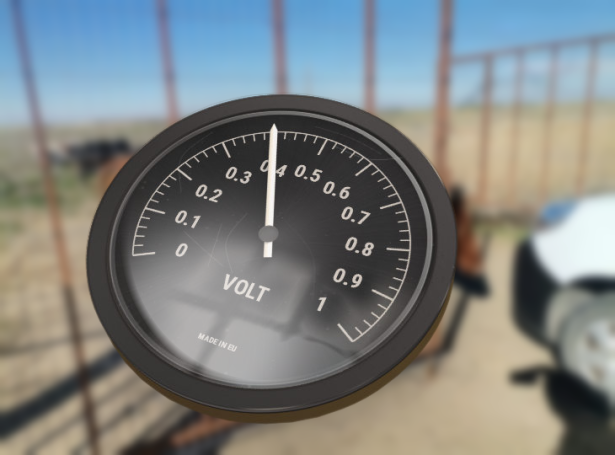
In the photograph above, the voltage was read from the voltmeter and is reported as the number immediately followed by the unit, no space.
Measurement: 0.4V
